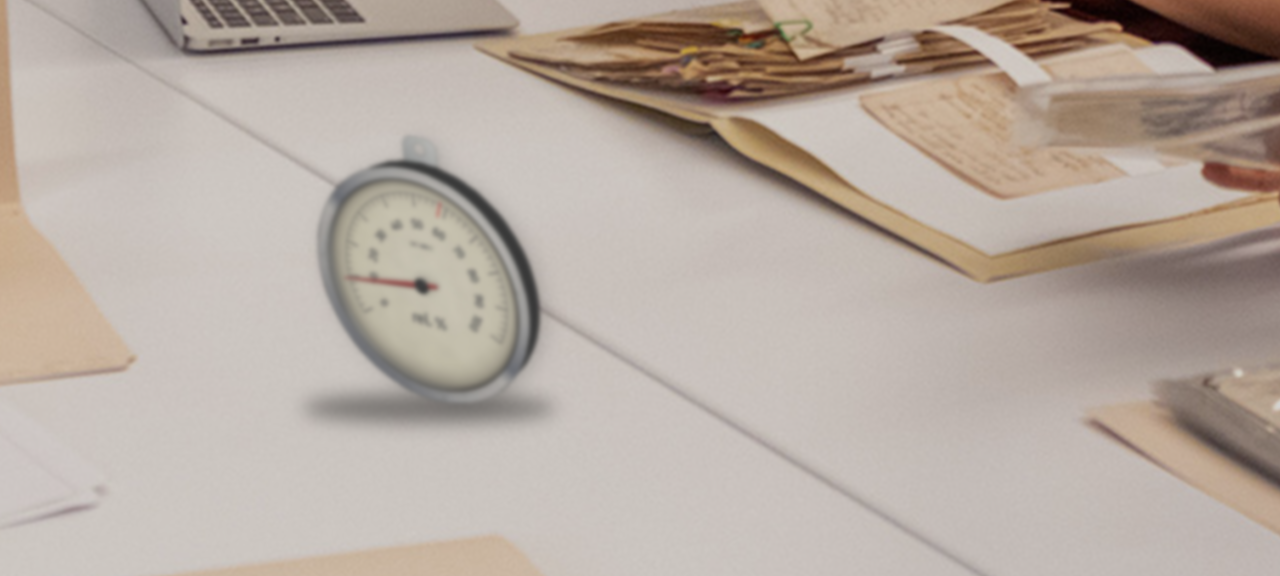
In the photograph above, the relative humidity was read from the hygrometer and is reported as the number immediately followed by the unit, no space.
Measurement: 10%
